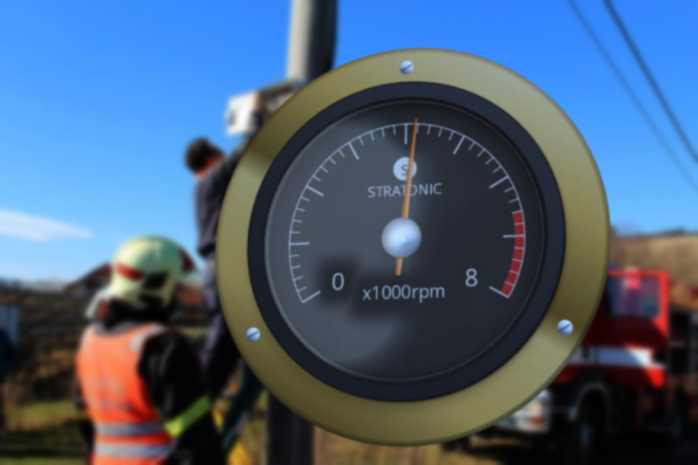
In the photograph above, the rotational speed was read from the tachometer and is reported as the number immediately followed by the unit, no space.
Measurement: 4200rpm
